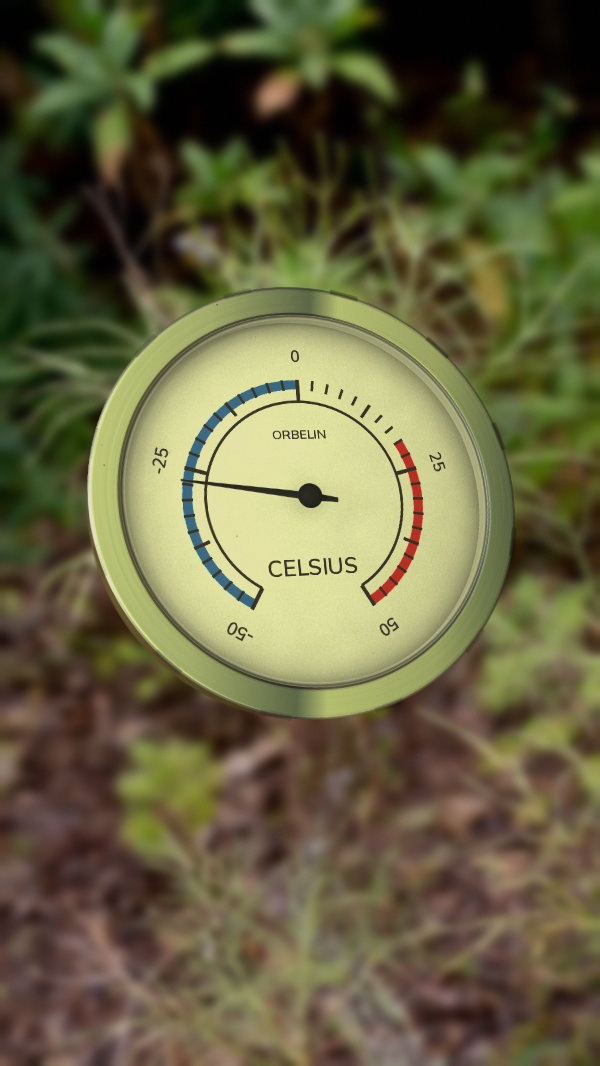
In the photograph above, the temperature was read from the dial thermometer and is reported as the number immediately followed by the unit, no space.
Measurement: -27.5°C
